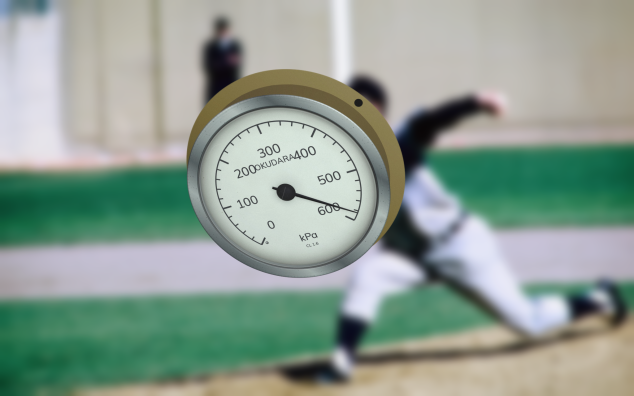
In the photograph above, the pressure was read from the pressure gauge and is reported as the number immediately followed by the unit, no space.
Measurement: 580kPa
